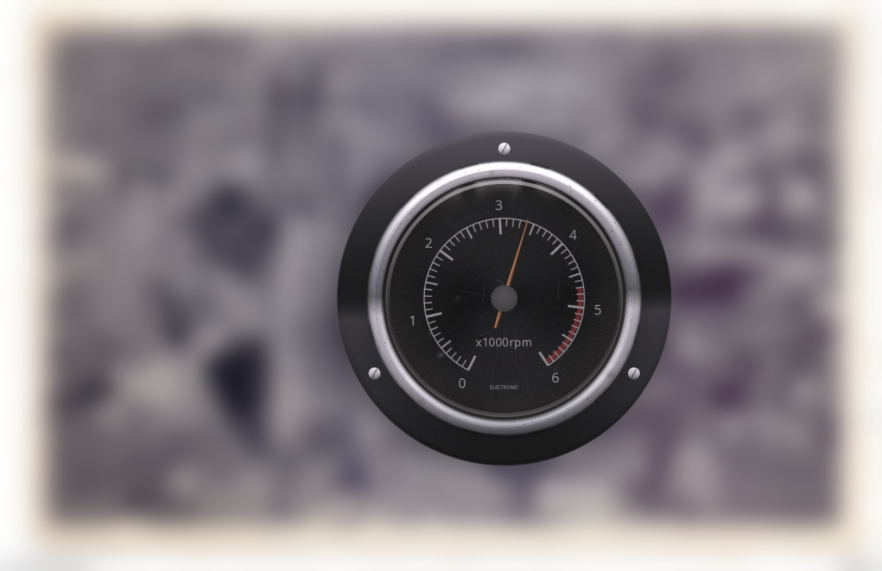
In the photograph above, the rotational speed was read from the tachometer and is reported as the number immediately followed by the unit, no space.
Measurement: 3400rpm
